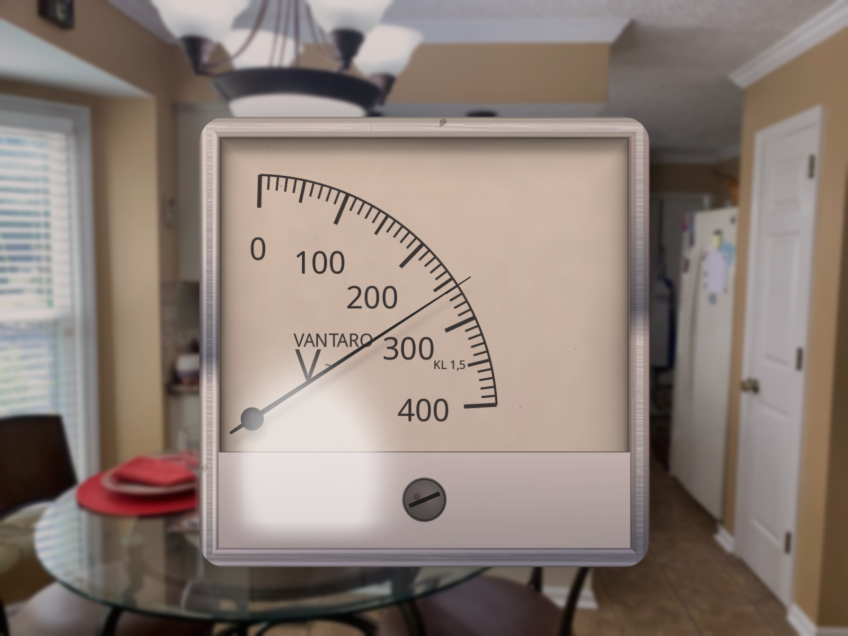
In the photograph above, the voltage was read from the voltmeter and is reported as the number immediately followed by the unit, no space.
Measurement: 260V
